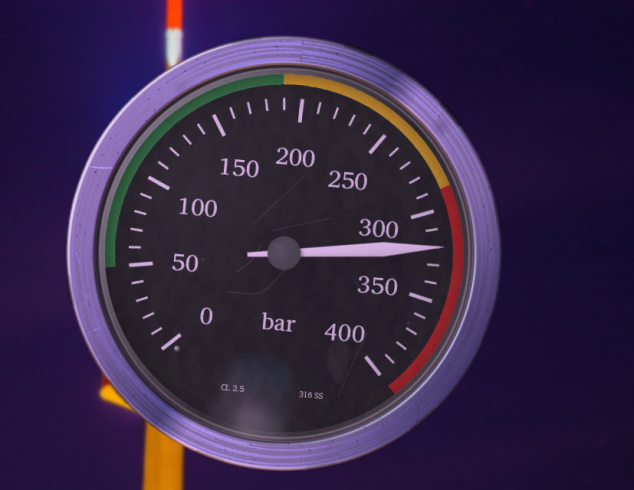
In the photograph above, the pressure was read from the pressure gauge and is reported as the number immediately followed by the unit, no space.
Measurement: 320bar
